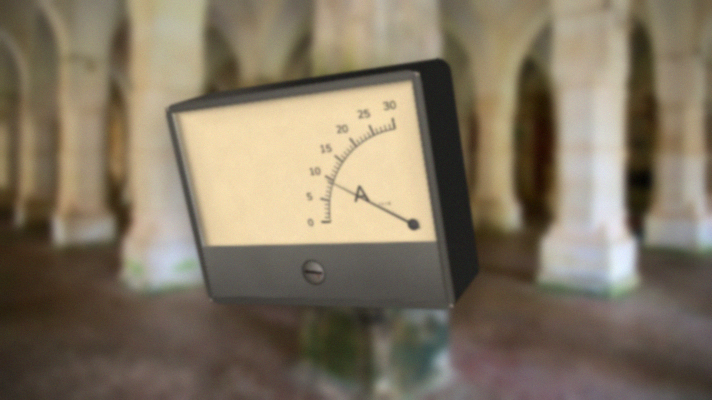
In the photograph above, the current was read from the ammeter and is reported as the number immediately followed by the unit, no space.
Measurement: 10A
